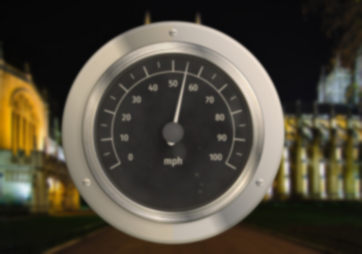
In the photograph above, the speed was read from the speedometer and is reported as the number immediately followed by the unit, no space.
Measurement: 55mph
